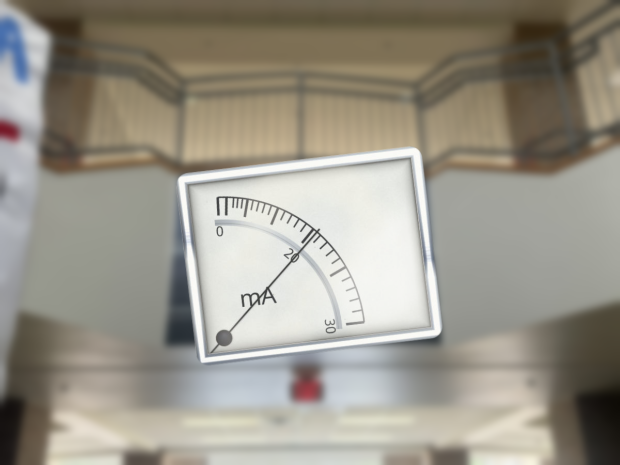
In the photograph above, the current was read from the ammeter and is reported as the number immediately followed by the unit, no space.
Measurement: 20.5mA
